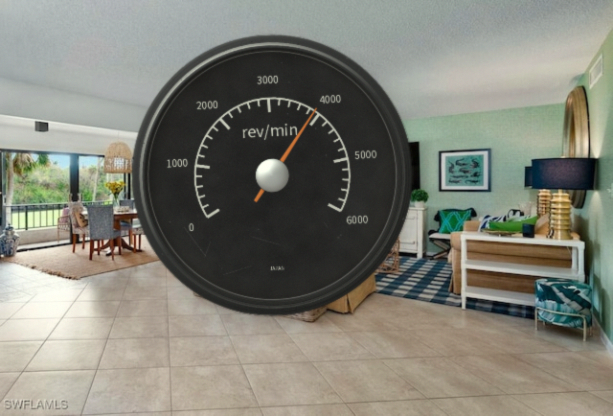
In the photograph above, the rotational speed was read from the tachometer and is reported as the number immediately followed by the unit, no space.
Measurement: 3900rpm
